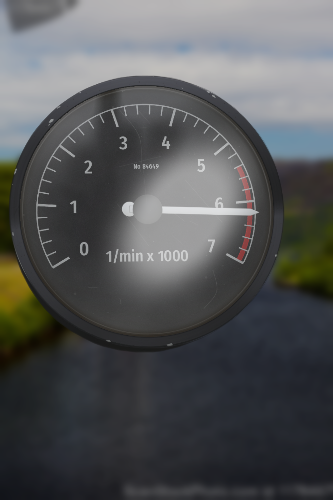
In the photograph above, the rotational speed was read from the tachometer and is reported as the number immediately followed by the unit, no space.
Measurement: 6200rpm
